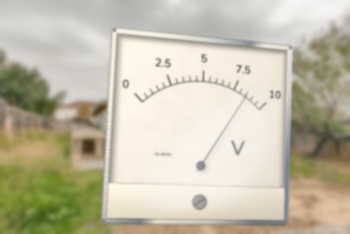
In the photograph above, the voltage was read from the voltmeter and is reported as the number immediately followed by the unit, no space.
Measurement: 8.5V
